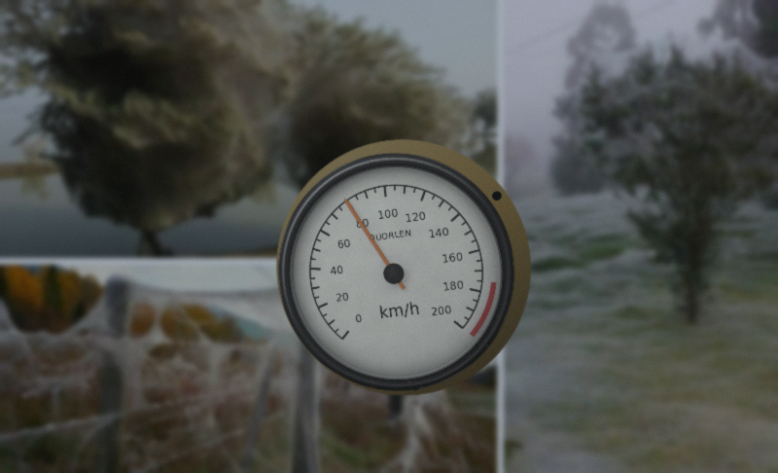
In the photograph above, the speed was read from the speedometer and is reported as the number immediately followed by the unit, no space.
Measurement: 80km/h
